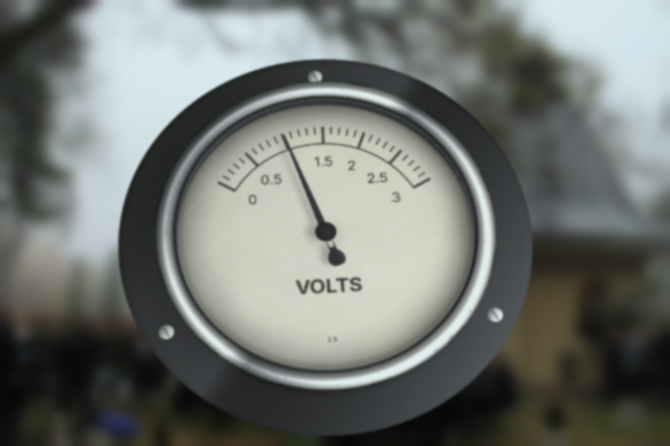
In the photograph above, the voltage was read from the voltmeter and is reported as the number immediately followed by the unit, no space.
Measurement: 1V
